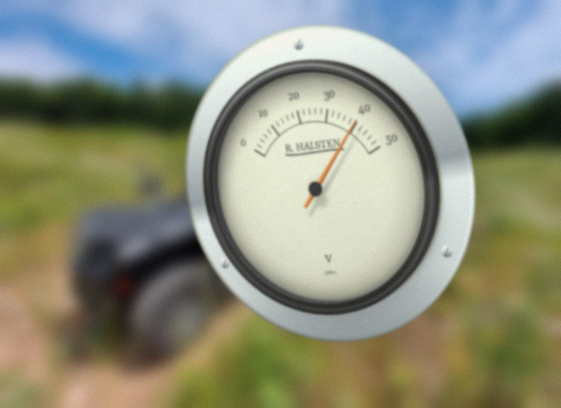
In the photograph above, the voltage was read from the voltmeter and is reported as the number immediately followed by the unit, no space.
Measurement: 40V
